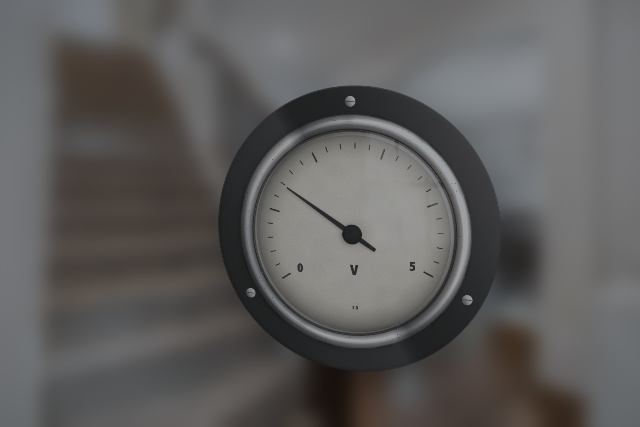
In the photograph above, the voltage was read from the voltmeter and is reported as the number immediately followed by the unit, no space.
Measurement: 1.4V
